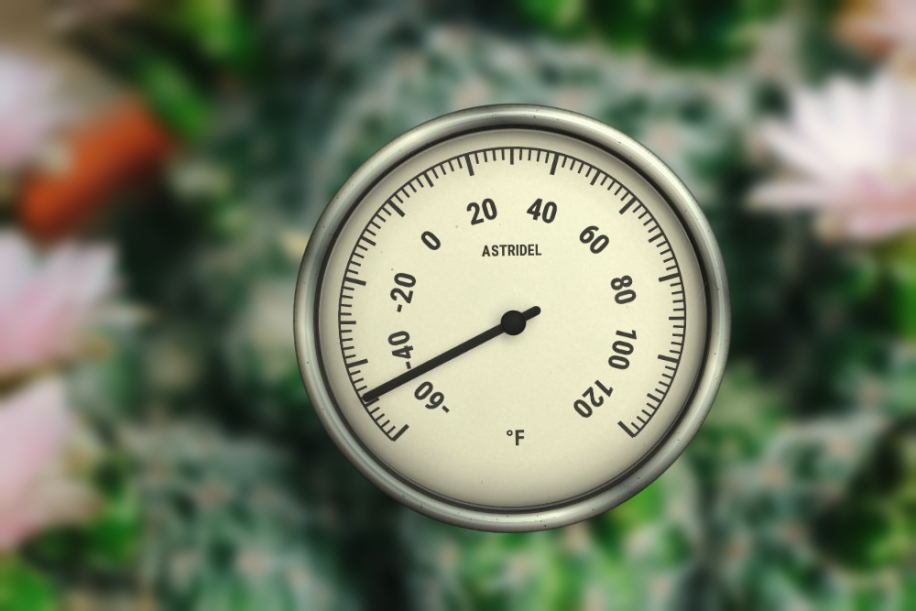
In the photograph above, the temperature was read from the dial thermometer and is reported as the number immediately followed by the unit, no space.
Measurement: -48°F
